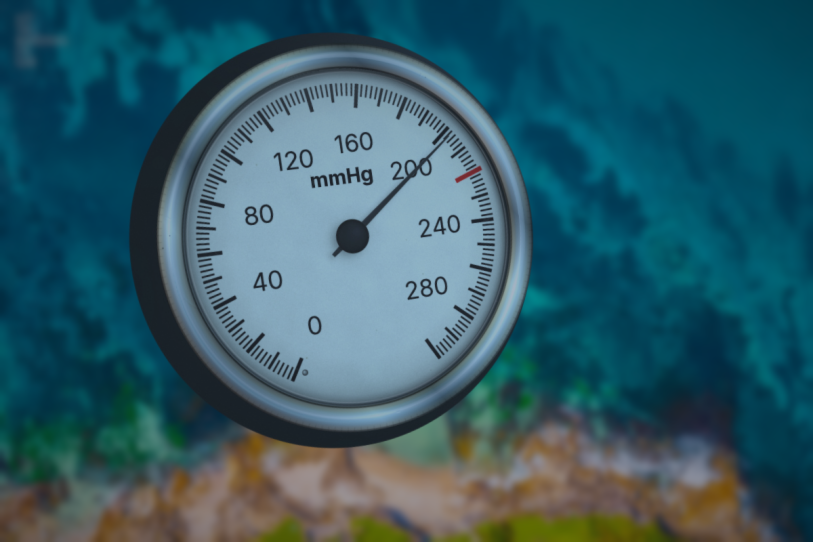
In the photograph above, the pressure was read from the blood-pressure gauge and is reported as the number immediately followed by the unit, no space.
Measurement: 202mmHg
